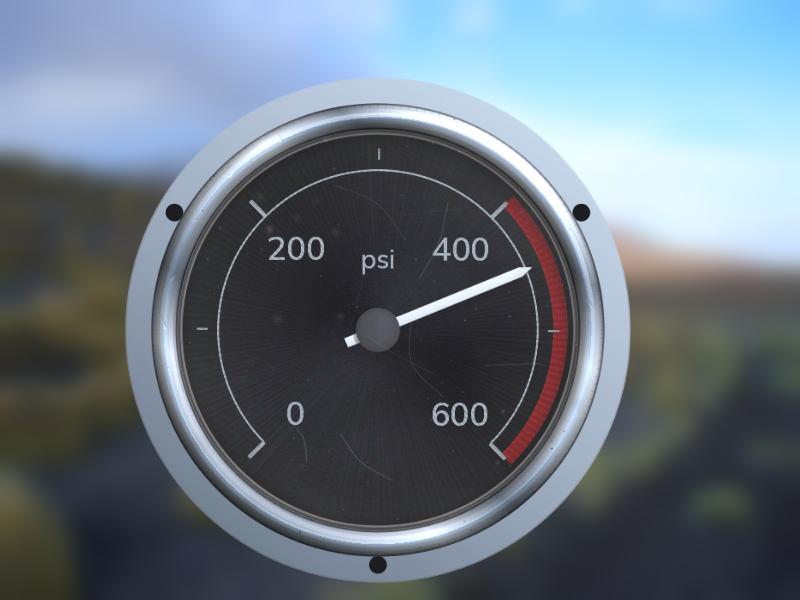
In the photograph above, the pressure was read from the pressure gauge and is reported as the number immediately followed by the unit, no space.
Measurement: 450psi
